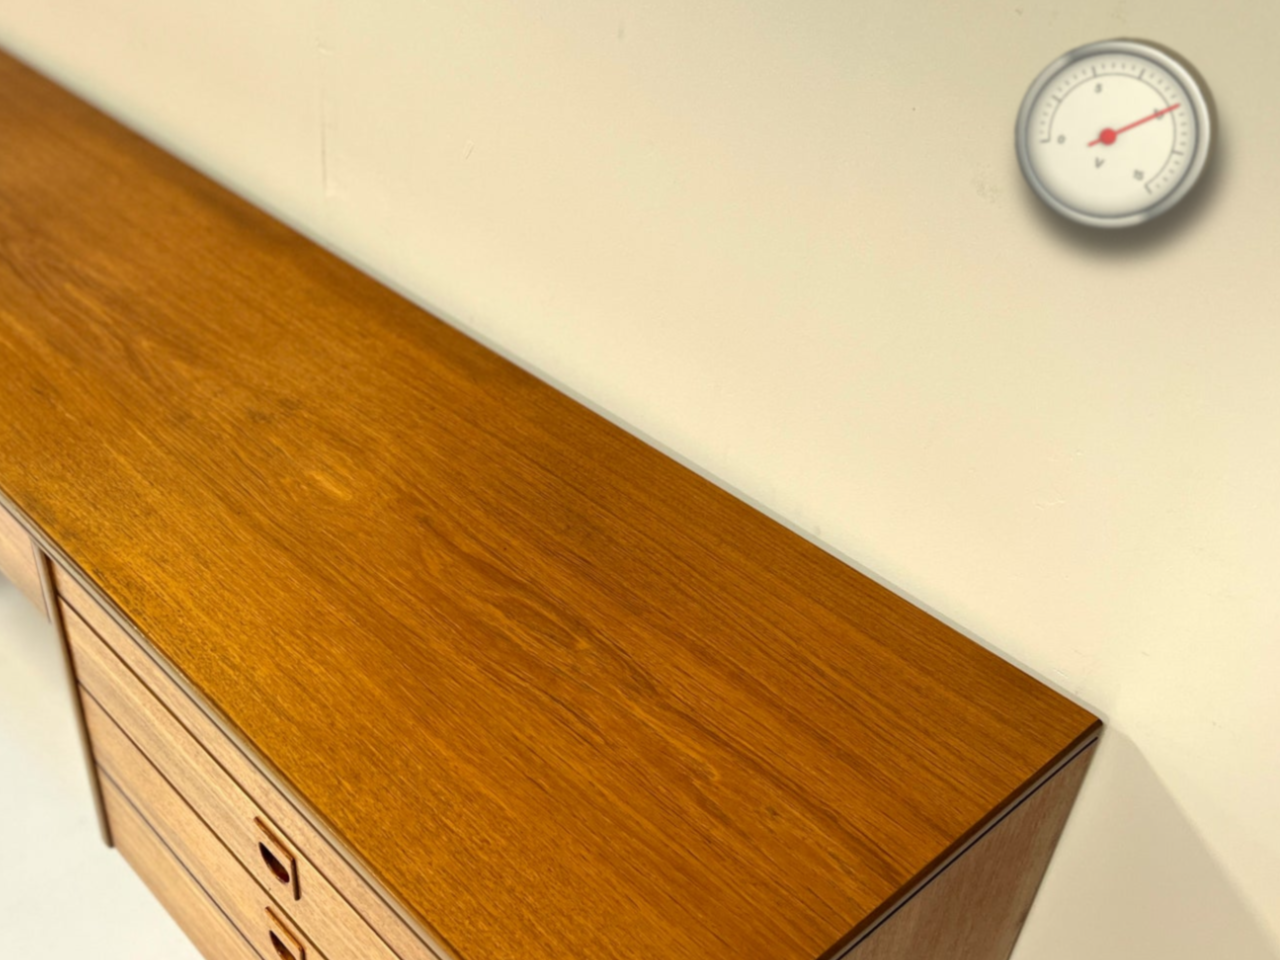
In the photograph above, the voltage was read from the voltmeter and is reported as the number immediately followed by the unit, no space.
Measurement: 10V
